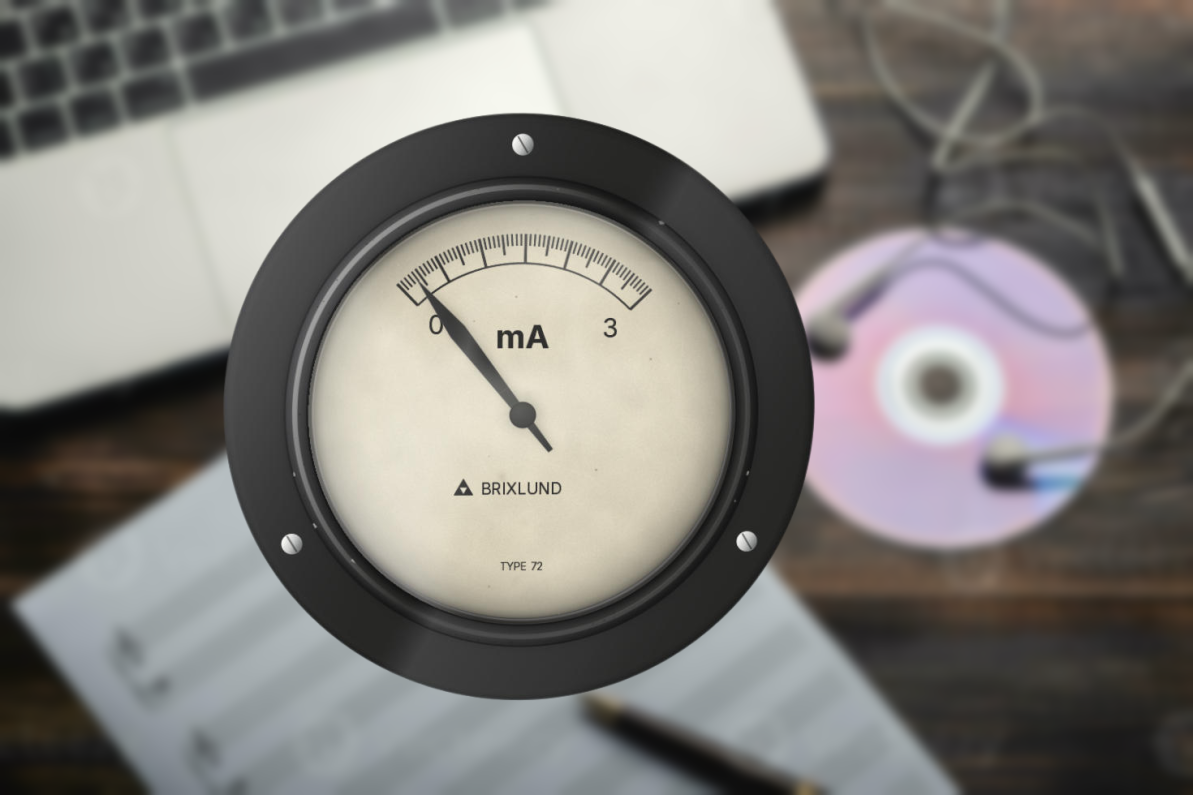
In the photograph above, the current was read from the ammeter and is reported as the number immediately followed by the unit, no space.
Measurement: 0.2mA
